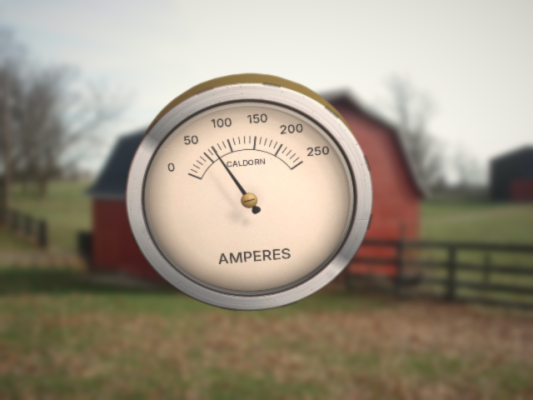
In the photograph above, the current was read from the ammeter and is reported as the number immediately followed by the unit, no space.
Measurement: 70A
